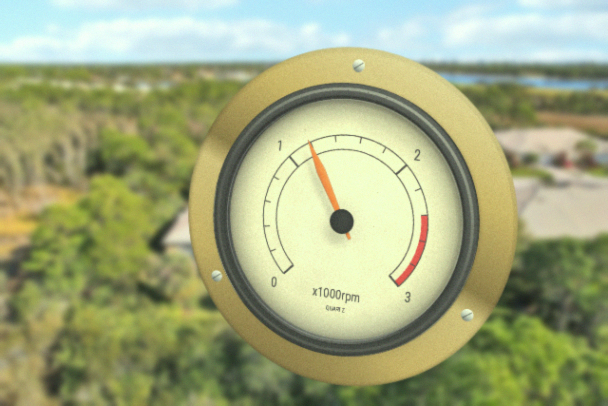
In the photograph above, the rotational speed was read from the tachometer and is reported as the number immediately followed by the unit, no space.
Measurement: 1200rpm
